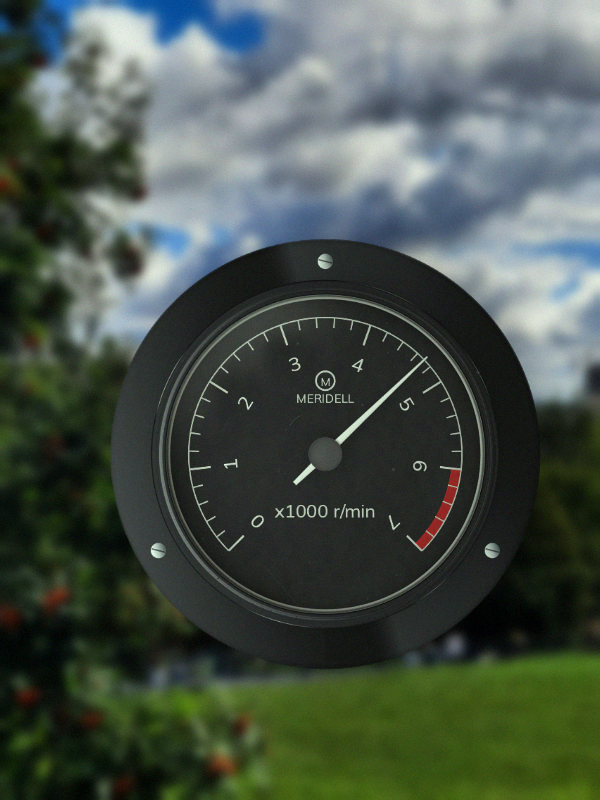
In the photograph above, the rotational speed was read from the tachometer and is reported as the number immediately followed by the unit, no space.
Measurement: 4700rpm
